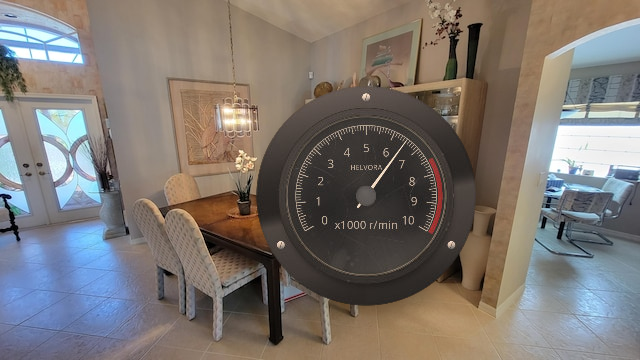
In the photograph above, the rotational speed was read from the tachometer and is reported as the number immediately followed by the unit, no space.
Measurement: 6500rpm
